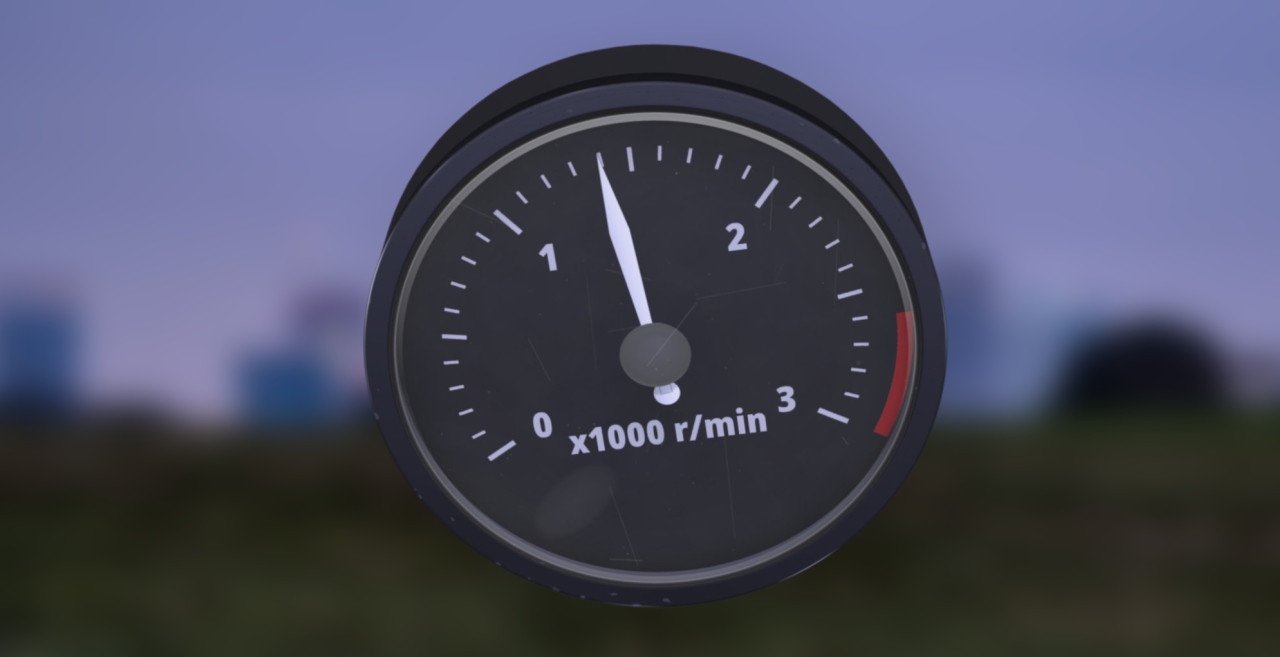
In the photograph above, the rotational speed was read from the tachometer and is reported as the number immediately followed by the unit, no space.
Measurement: 1400rpm
